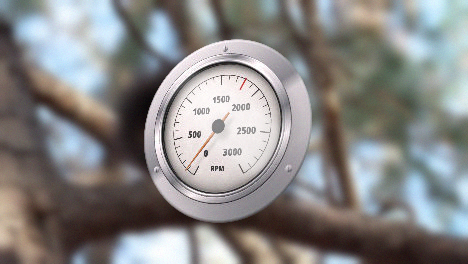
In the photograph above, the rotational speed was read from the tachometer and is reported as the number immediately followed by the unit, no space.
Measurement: 100rpm
